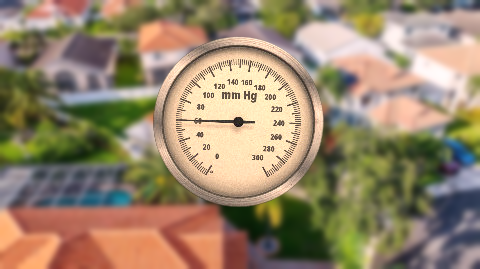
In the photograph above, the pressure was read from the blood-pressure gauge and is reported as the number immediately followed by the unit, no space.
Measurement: 60mmHg
